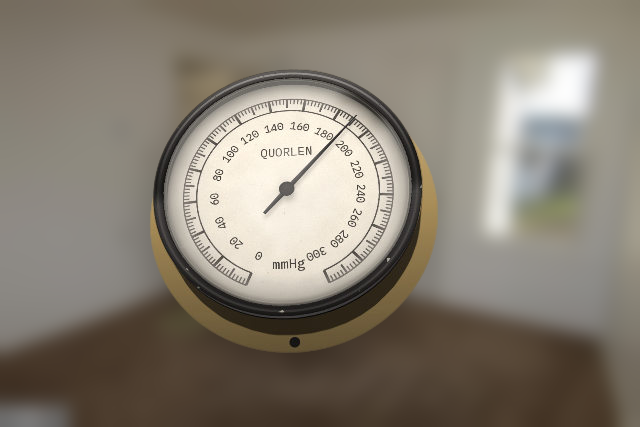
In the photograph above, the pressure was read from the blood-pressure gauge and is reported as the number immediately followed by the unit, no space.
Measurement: 190mmHg
